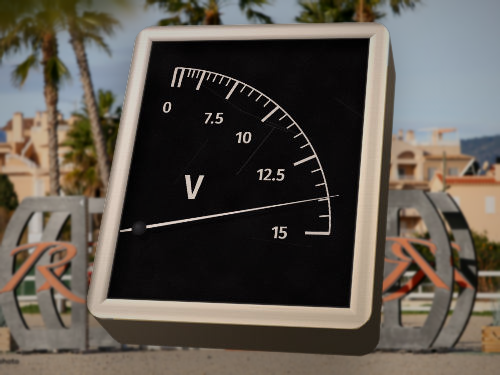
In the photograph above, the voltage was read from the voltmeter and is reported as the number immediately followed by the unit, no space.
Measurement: 14V
